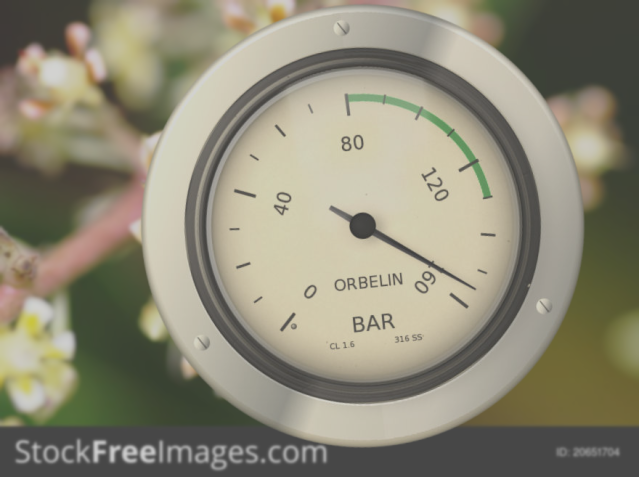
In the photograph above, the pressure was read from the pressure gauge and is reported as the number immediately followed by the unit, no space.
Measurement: 155bar
